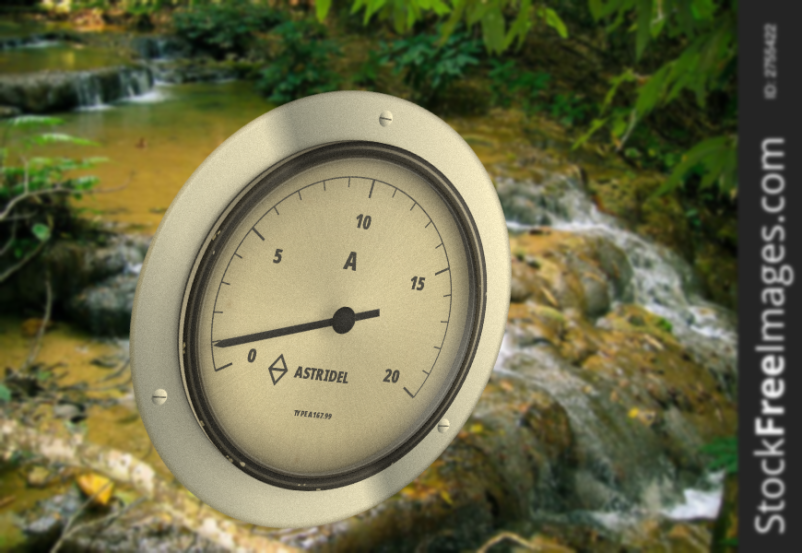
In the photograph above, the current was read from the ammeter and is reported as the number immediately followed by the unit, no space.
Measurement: 1A
